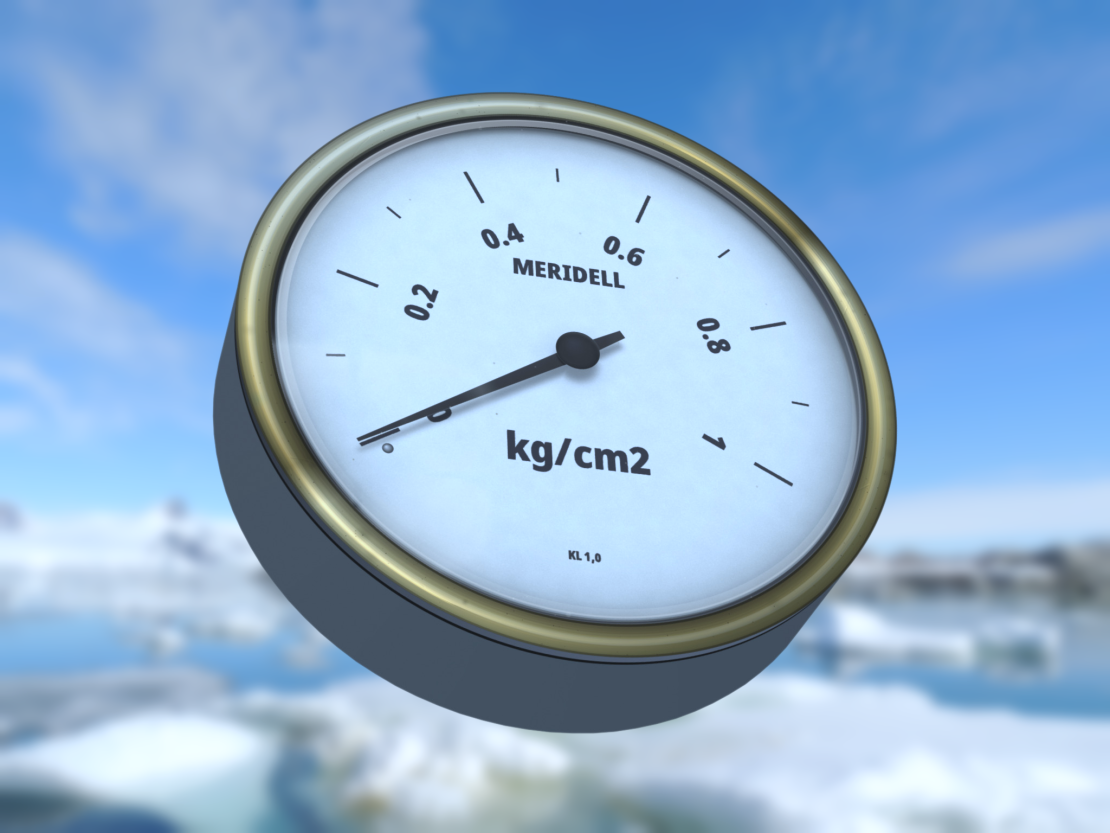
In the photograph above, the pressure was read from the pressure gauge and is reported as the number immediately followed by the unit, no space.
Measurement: 0kg/cm²
